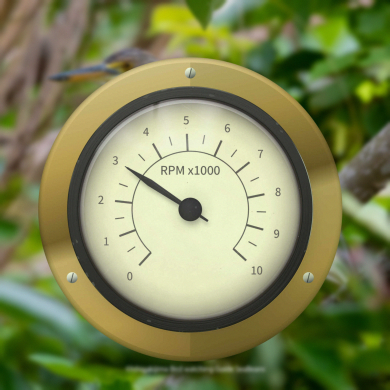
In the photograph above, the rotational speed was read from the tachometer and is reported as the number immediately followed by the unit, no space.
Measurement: 3000rpm
